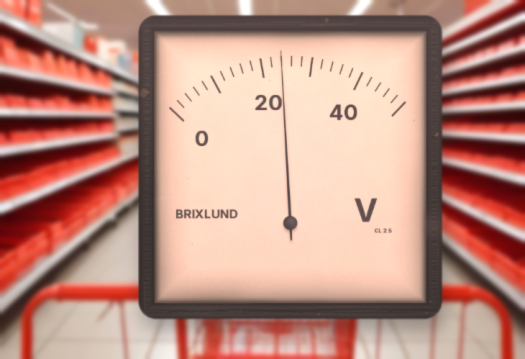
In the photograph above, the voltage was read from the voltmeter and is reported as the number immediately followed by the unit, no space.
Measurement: 24V
